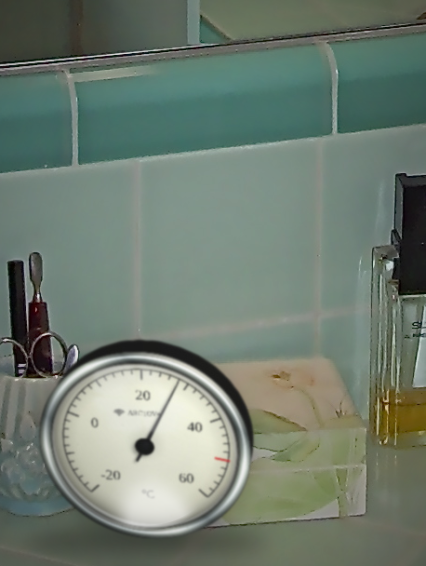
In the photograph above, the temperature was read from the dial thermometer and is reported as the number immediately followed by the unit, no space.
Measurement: 28°C
